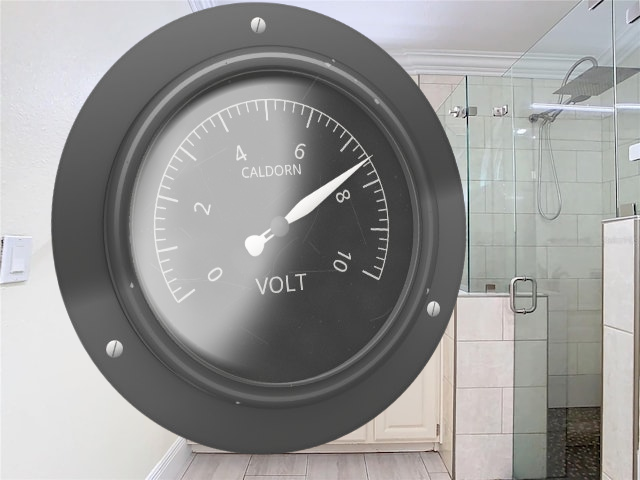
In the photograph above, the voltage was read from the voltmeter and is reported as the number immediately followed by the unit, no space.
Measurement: 7.5V
